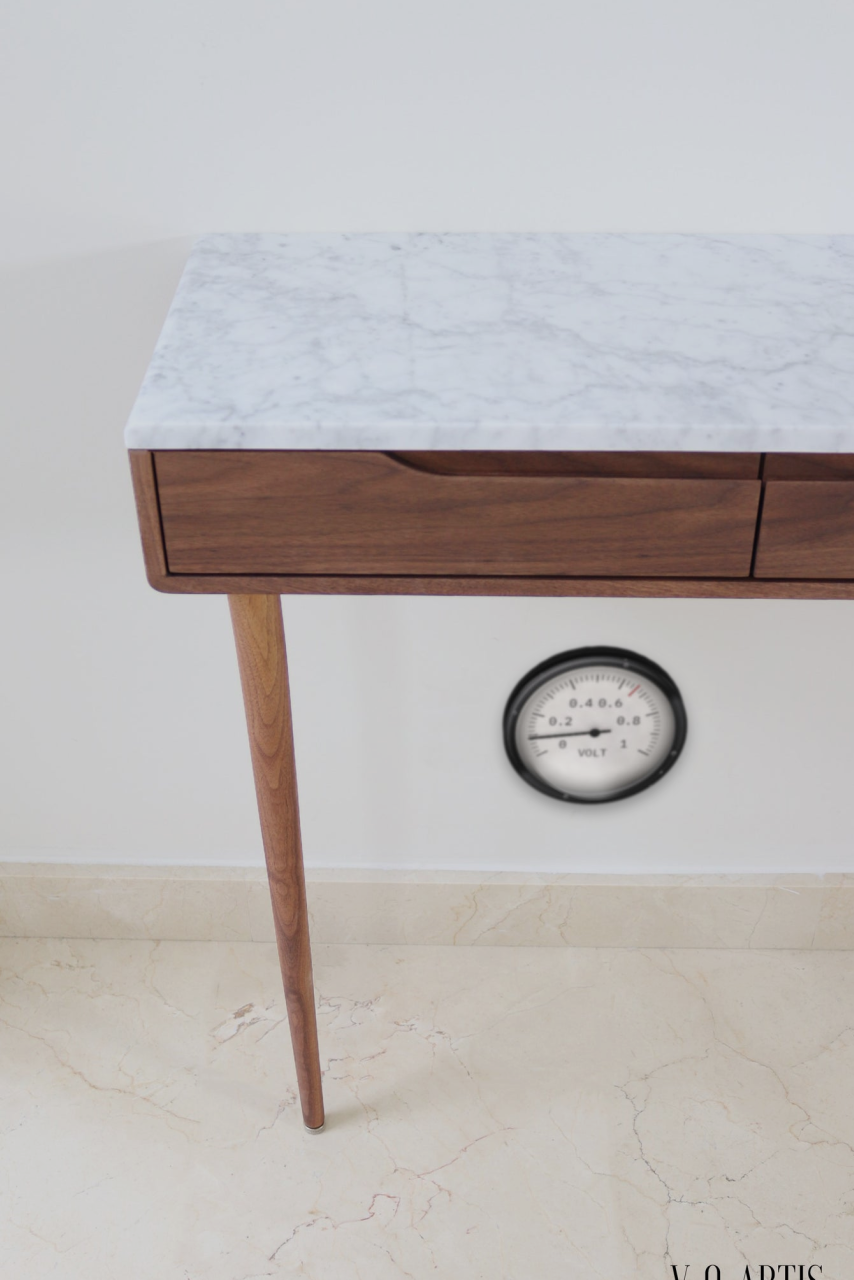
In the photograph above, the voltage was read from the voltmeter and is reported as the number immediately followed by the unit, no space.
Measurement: 0.1V
